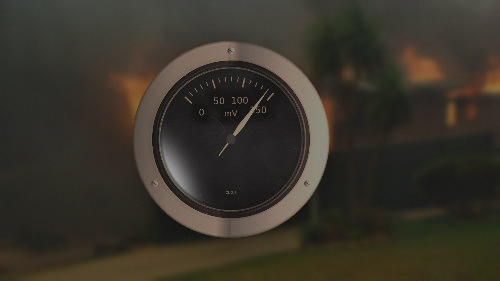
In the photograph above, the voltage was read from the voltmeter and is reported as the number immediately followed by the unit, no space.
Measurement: 140mV
